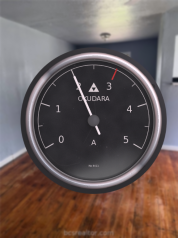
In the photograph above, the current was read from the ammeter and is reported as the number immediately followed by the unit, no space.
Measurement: 2A
